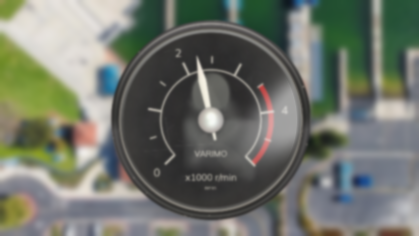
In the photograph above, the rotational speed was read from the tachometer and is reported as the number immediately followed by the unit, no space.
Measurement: 2250rpm
